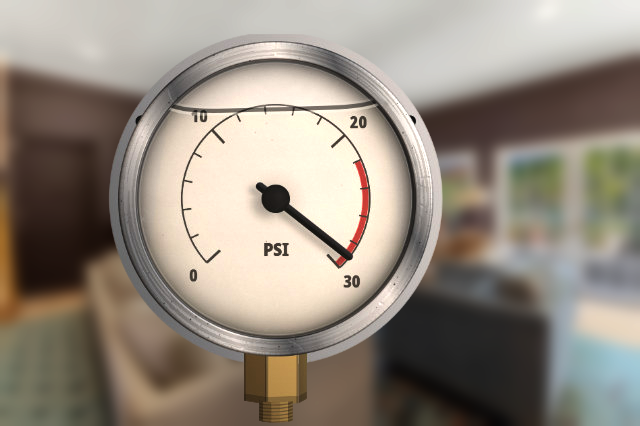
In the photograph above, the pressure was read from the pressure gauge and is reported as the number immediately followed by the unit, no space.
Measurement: 29psi
